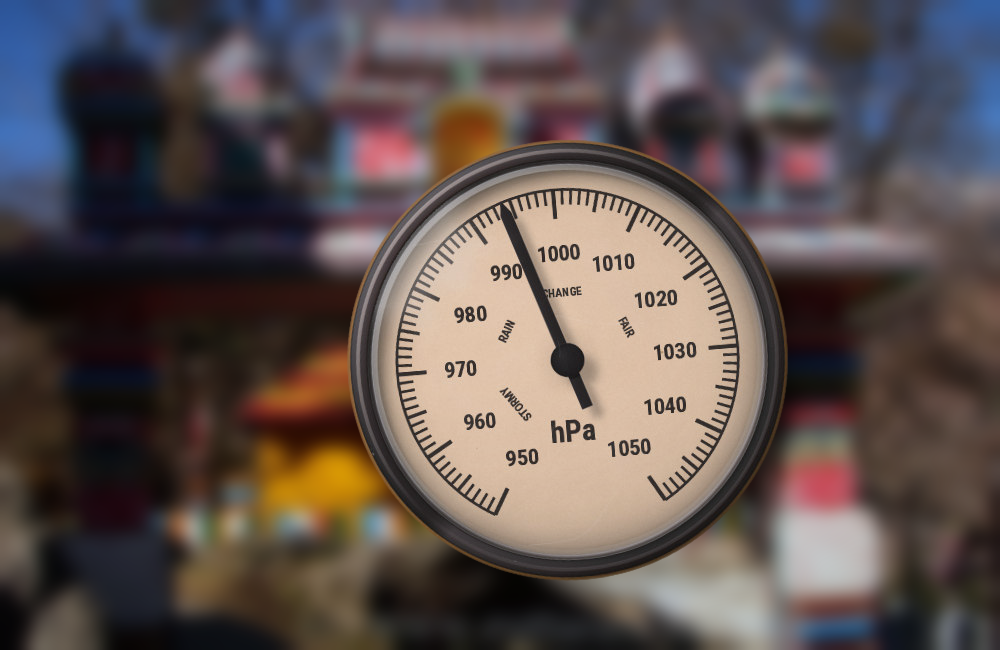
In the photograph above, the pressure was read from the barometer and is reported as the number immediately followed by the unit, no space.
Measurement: 994hPa
